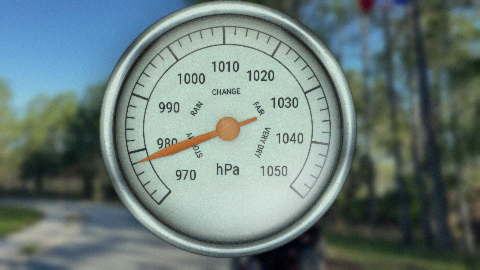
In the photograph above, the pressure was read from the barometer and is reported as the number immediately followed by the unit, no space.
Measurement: 978hPa
